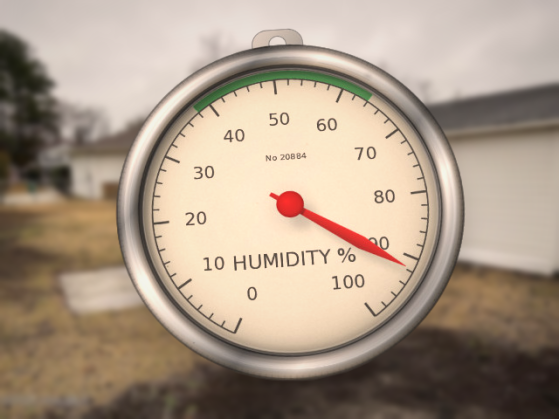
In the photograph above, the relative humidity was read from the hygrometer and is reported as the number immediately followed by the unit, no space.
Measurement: 92%
